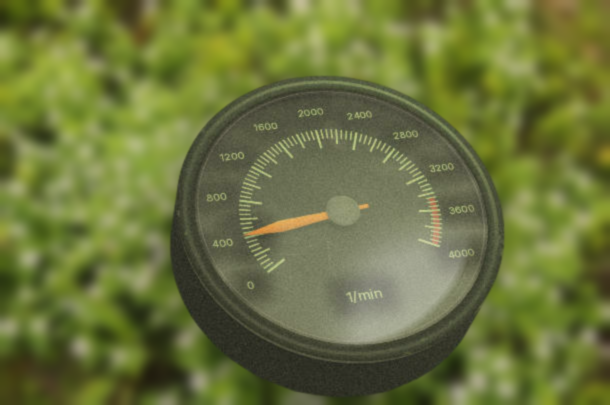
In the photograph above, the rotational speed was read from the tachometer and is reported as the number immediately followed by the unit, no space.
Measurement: 400rpm
